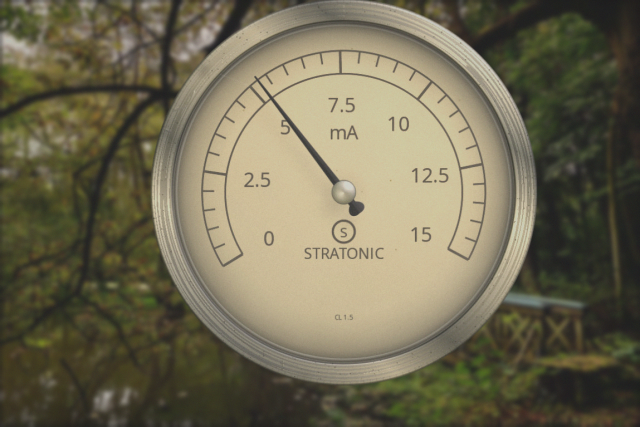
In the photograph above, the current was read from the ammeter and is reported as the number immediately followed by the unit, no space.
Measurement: 5.25mA
